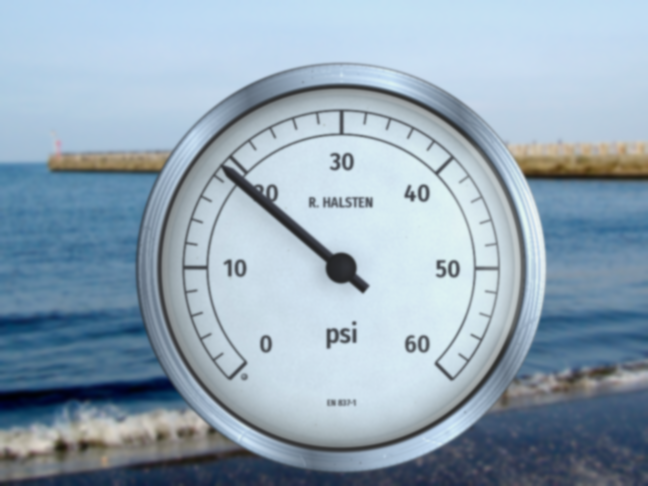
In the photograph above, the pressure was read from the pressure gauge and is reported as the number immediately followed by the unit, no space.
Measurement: 19psi
